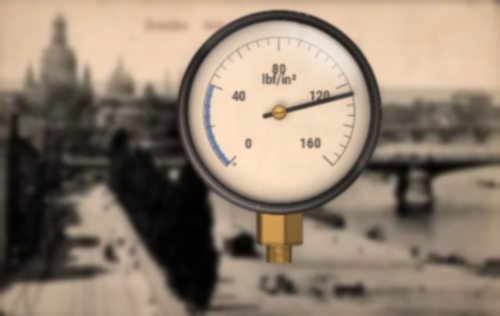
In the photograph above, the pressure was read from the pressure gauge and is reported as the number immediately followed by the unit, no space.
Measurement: 125psi
